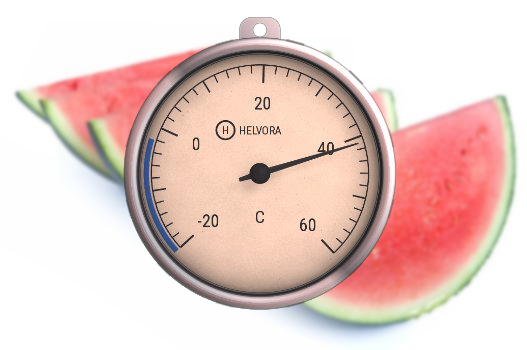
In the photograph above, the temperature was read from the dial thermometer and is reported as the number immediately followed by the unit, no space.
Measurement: 41°C
